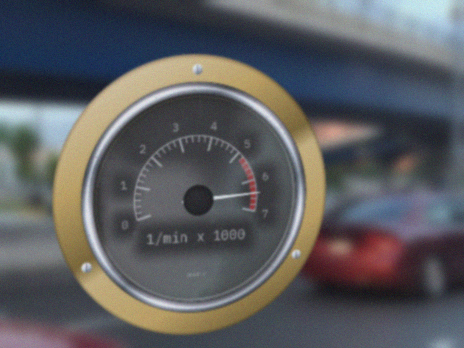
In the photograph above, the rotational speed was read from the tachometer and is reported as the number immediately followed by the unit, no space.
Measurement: 6400rpm
